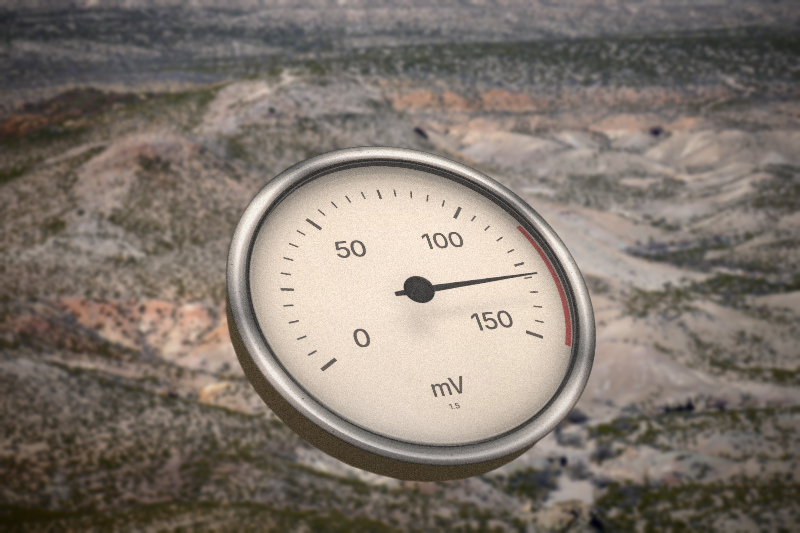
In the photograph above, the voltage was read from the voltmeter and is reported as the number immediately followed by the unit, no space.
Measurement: 130mV
